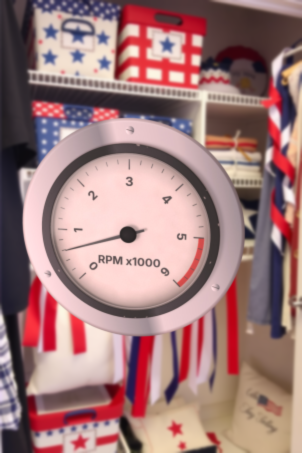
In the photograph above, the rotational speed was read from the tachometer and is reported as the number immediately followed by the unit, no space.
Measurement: 600rpm
